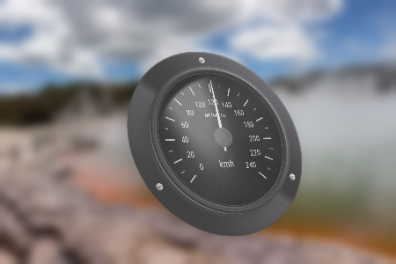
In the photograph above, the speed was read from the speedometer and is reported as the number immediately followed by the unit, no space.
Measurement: 120km/h
